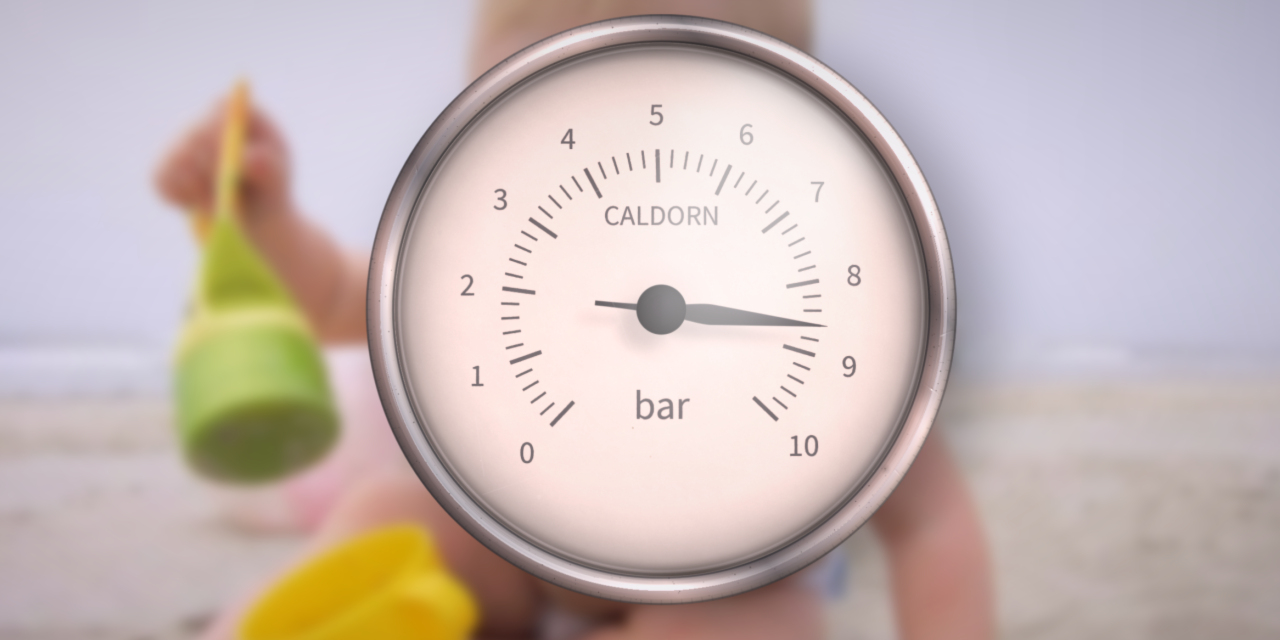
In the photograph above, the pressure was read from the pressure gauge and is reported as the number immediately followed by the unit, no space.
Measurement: 8.6bar
